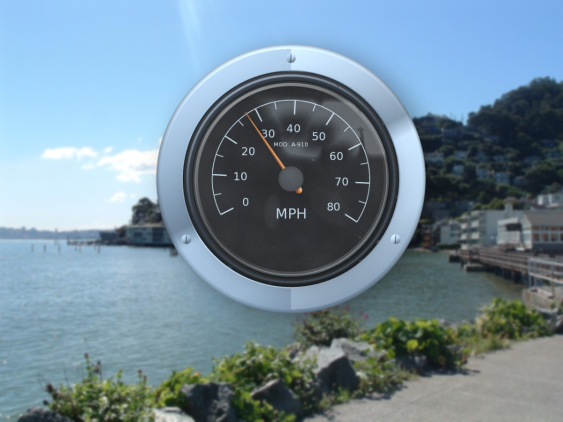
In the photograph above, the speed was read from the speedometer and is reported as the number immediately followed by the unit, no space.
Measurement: 27.5mph
